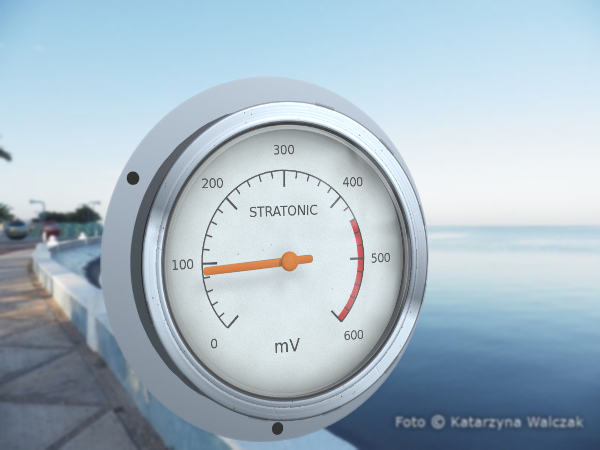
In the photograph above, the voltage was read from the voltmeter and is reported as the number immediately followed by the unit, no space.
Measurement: 90mV
